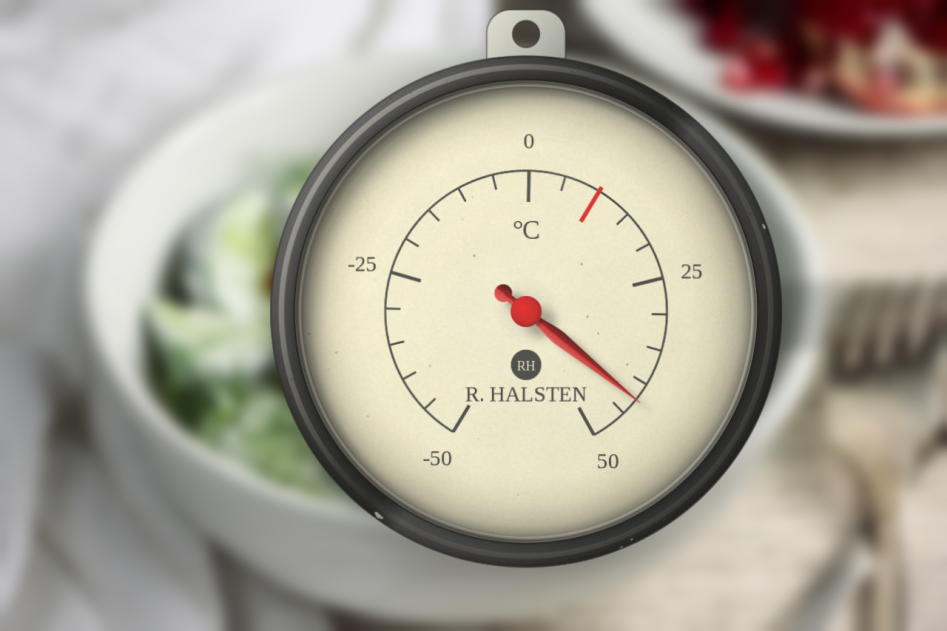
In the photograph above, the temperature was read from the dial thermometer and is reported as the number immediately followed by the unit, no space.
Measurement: 42.5°C
